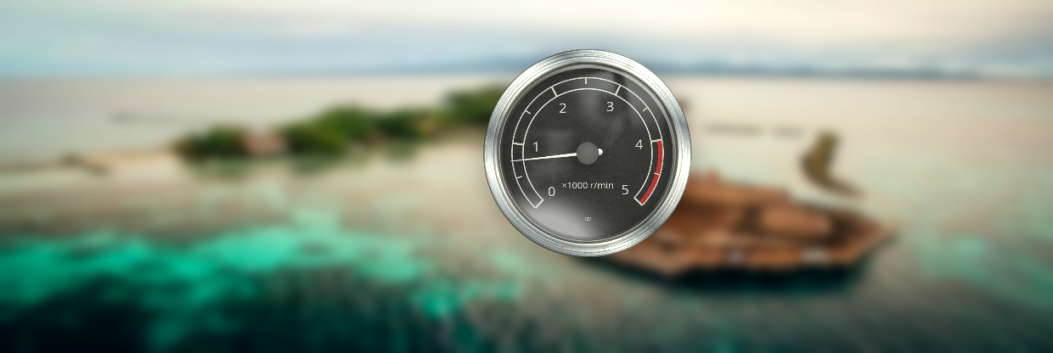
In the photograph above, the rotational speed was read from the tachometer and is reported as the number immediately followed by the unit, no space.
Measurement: 750rpm
